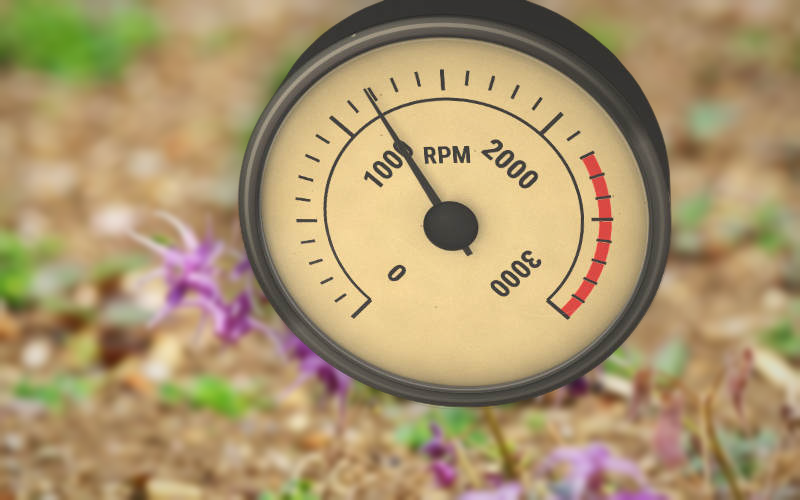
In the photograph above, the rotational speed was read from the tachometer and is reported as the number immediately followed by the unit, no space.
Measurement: 1200rpm
